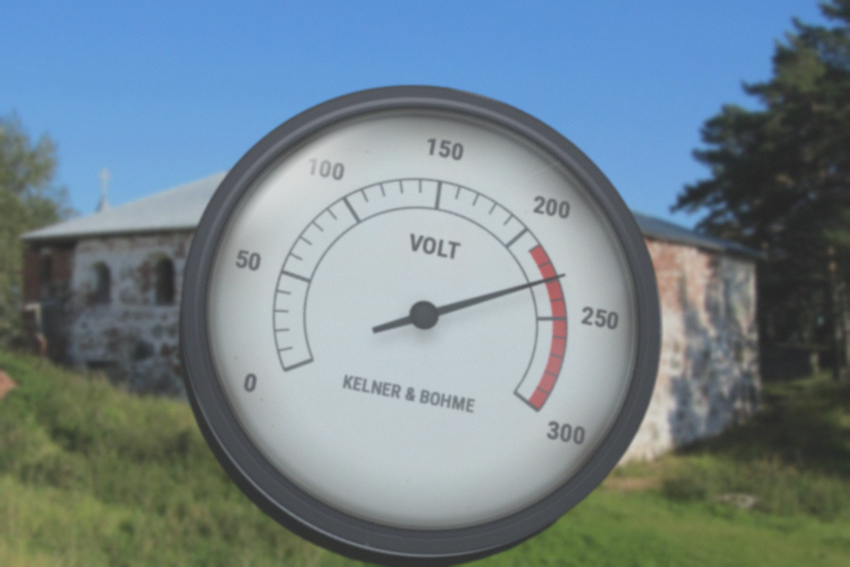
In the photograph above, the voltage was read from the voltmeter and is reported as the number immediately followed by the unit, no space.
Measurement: 230V
